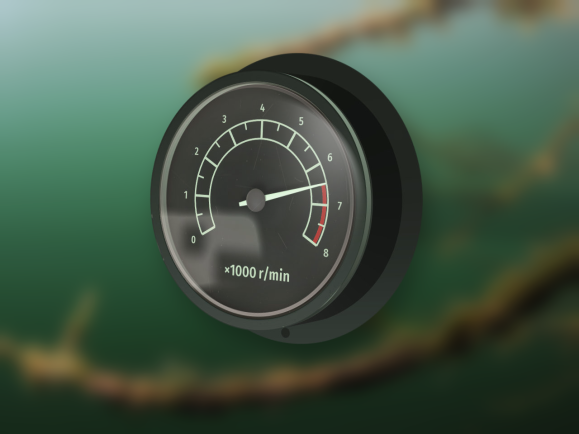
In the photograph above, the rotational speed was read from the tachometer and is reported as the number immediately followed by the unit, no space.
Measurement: 6500rpm
